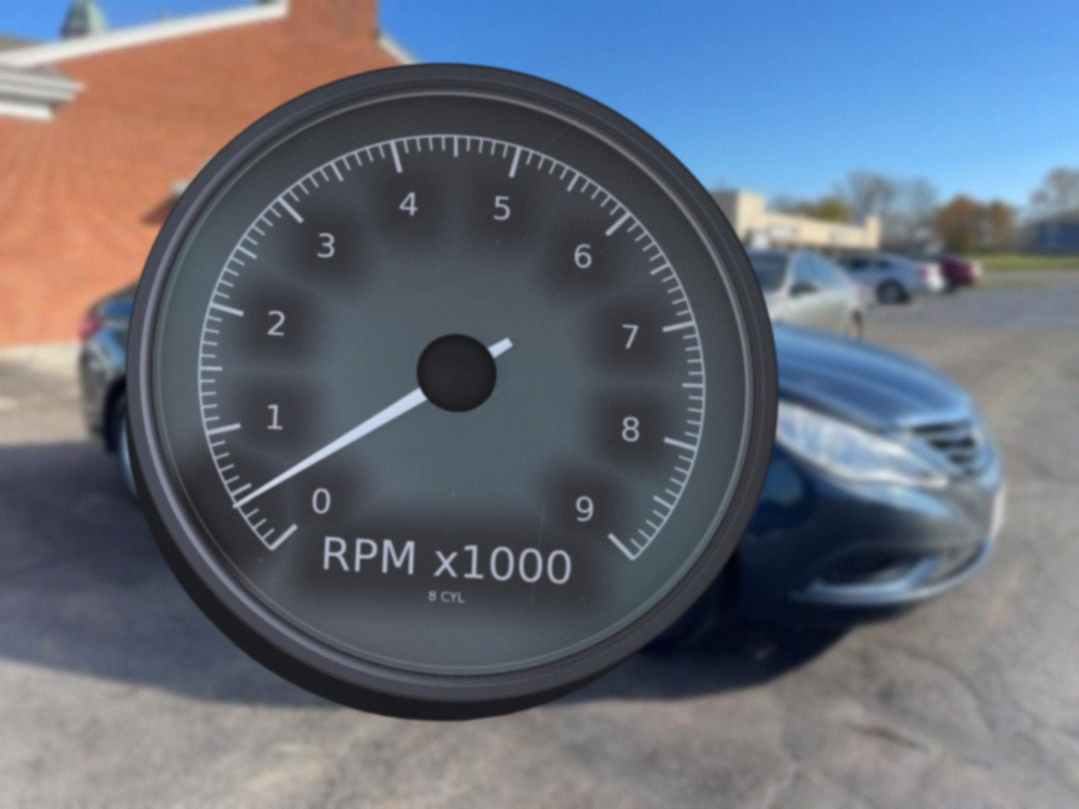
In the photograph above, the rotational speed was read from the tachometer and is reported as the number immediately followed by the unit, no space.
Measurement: 400rpm
